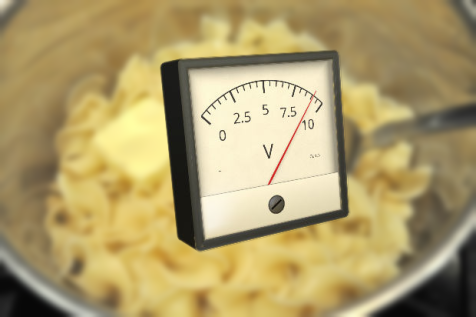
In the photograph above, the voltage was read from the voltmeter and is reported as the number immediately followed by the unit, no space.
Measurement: 9V
